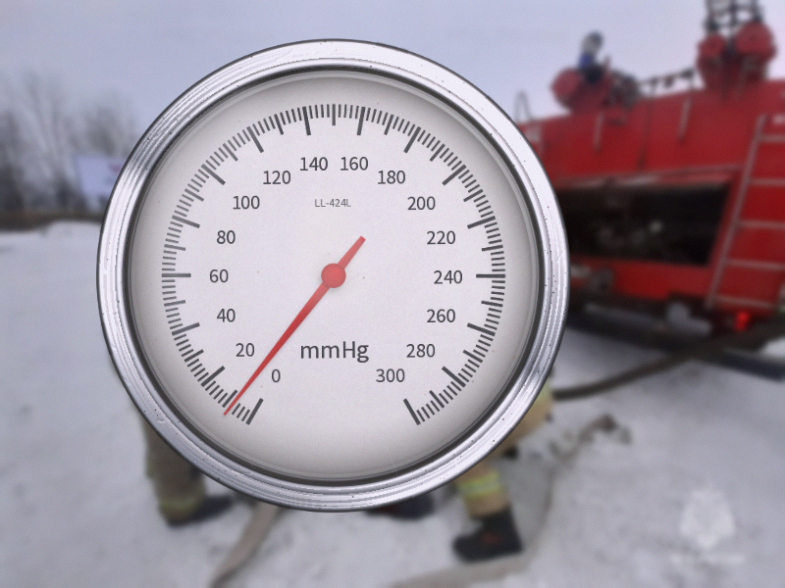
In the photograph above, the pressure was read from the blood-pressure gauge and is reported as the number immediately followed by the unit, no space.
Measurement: 8mmHg
